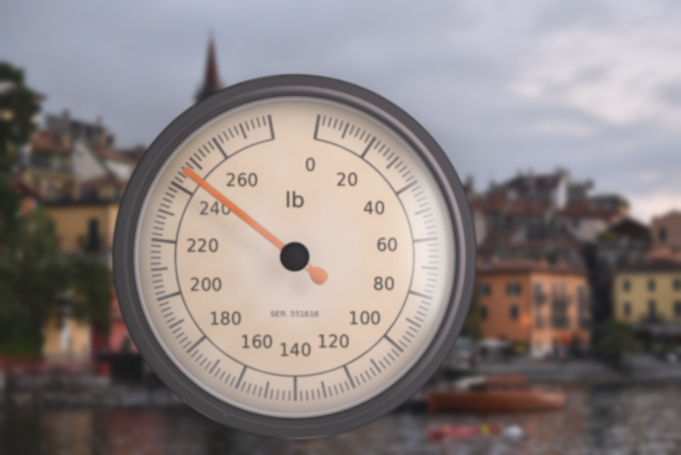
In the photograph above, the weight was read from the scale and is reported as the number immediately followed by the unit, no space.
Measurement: 246lb
